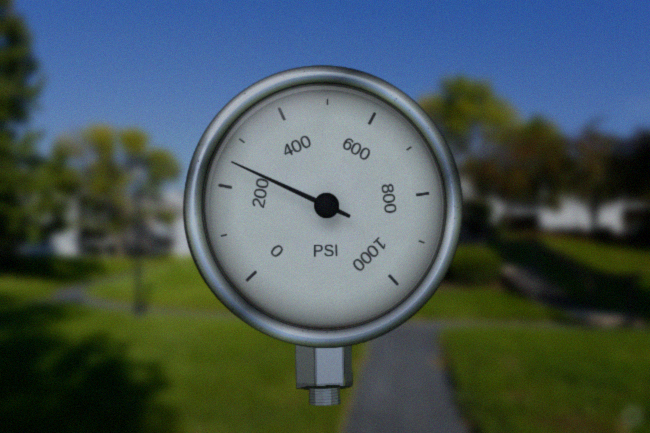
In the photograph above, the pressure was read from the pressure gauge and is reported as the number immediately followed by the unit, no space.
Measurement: 250psi
